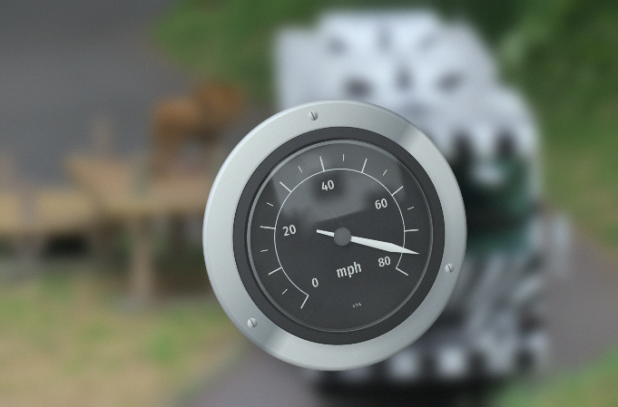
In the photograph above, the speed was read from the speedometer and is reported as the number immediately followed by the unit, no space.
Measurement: 75mph
